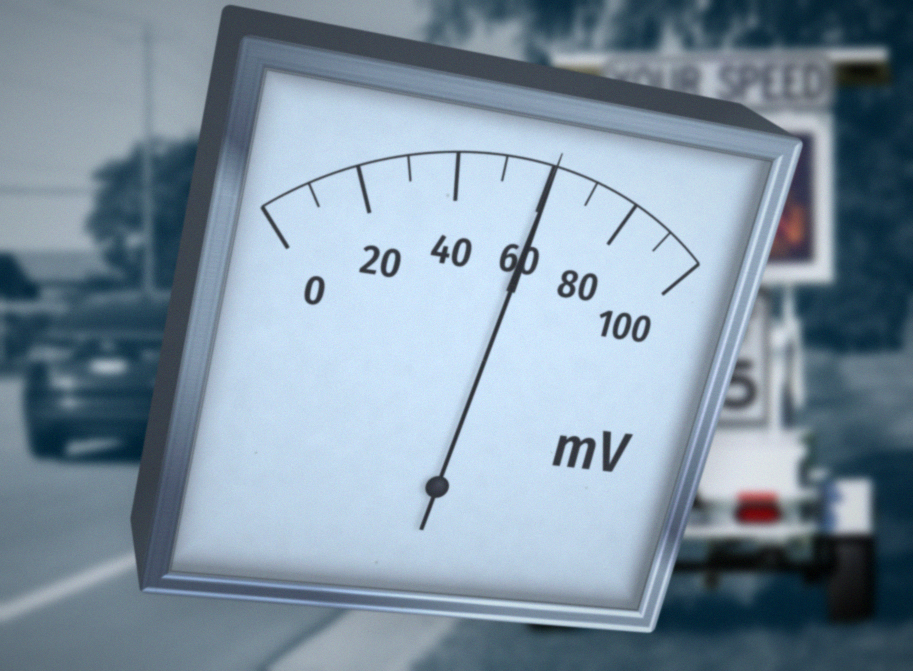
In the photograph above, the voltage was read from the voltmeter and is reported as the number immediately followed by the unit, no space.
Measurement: 60mV
